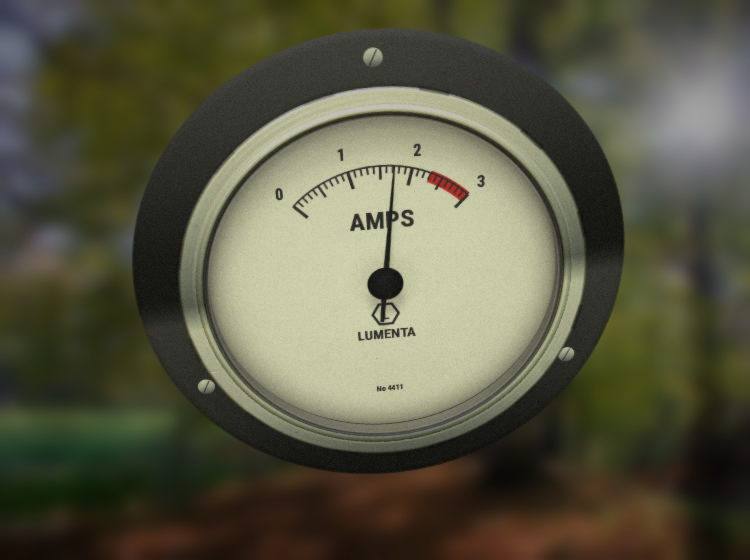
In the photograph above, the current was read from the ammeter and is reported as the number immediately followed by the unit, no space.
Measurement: 1.7A
